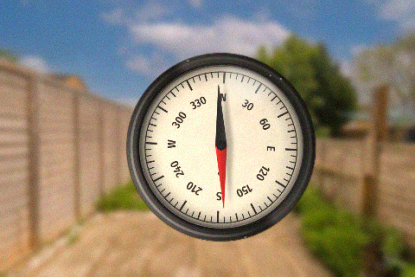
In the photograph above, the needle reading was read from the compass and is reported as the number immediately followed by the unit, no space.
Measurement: 175°
